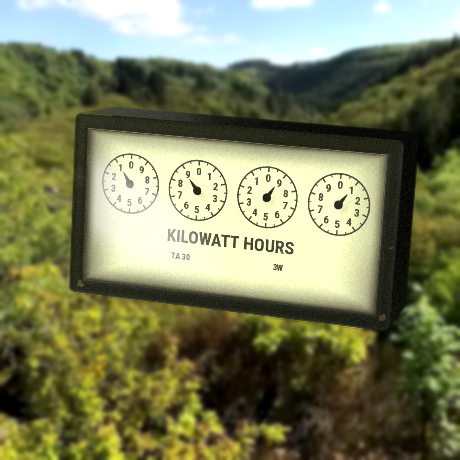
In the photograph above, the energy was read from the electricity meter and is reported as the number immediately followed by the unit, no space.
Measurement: 891kWh
